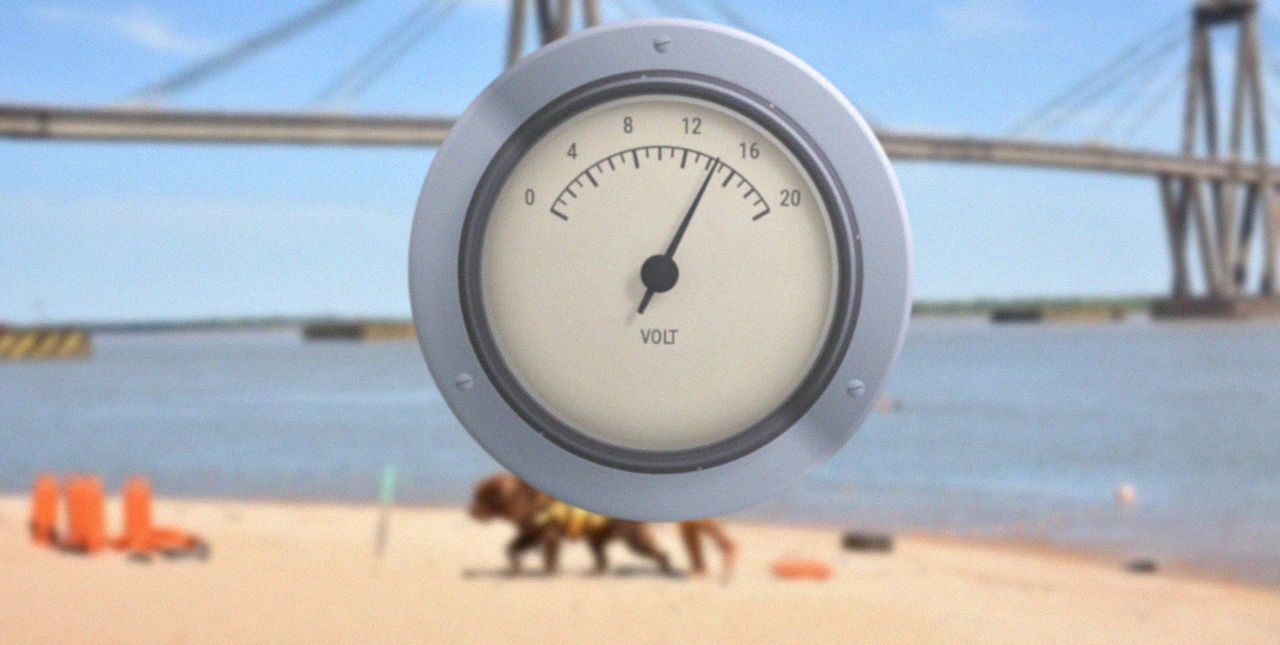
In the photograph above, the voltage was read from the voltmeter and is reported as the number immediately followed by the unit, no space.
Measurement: 14.5V
